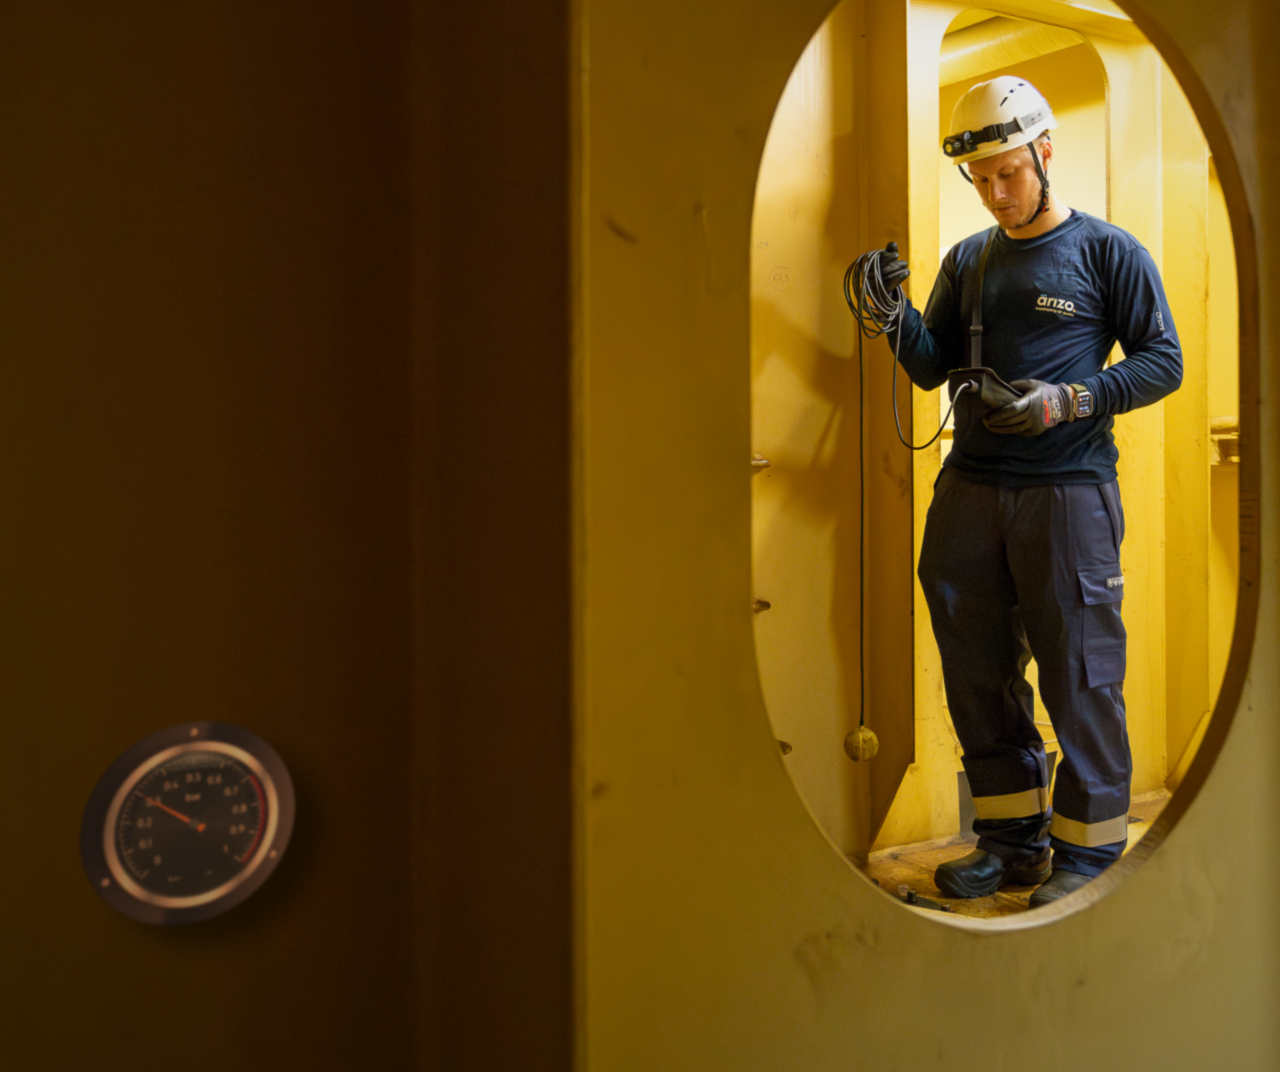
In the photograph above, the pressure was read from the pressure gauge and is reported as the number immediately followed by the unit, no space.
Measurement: 0.3bar
